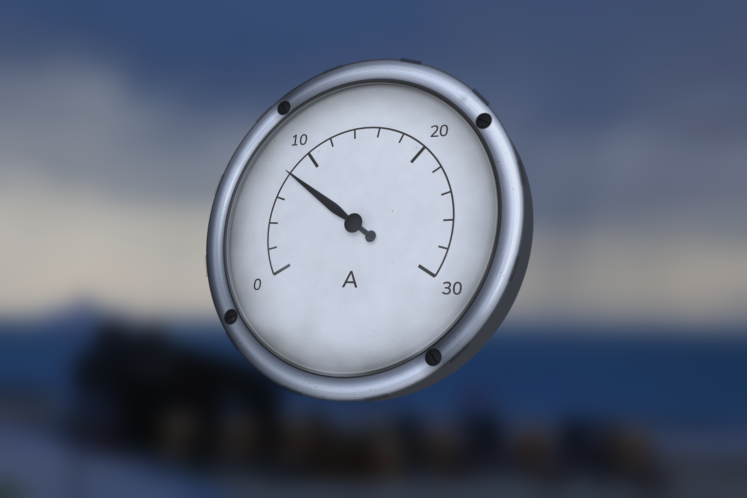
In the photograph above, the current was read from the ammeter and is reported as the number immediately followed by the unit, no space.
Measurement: 8A
